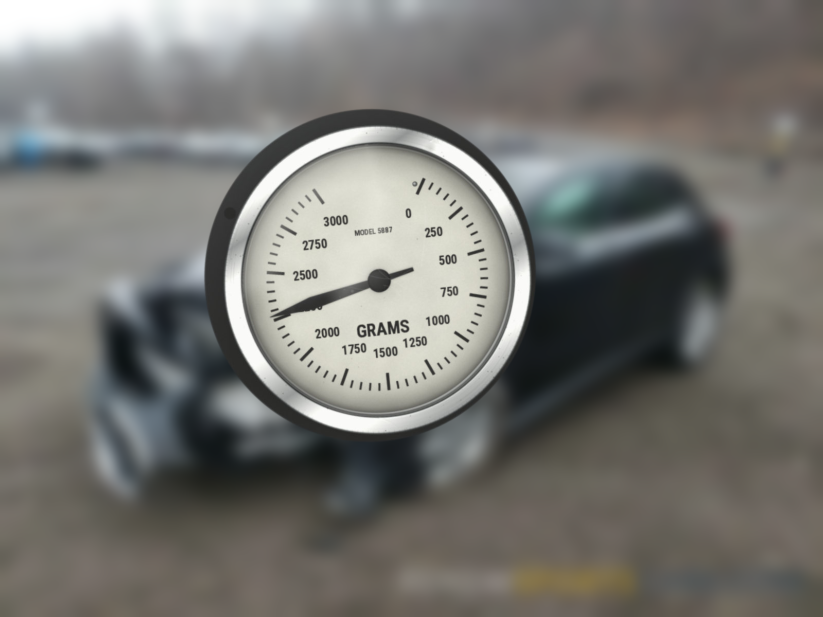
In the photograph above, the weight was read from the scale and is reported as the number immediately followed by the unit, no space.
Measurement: 2275g
